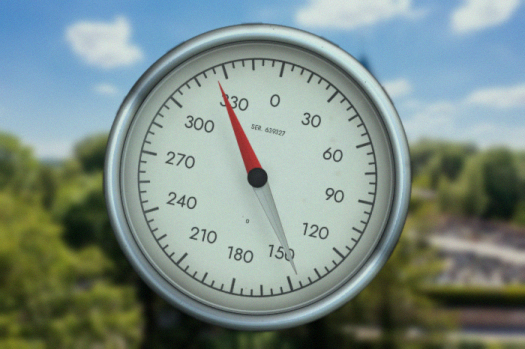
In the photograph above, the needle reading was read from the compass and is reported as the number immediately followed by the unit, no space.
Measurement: 325°
